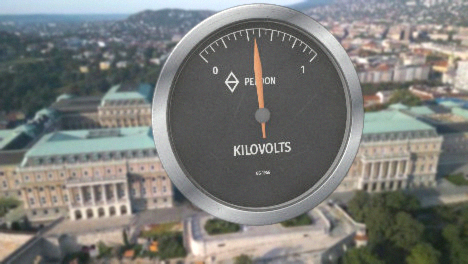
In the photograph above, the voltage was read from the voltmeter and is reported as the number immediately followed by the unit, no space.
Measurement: 0.45kV
